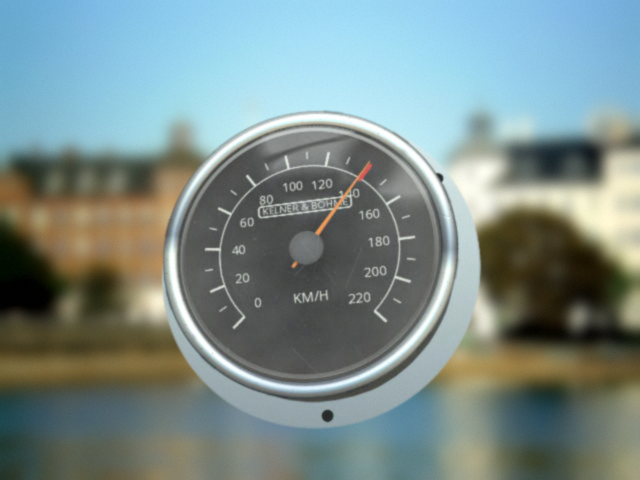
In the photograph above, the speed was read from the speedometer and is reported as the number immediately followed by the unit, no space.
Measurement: 140km/h
